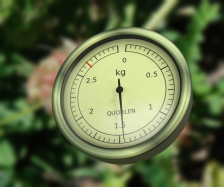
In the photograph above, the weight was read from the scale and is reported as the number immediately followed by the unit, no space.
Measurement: 1.45kg
